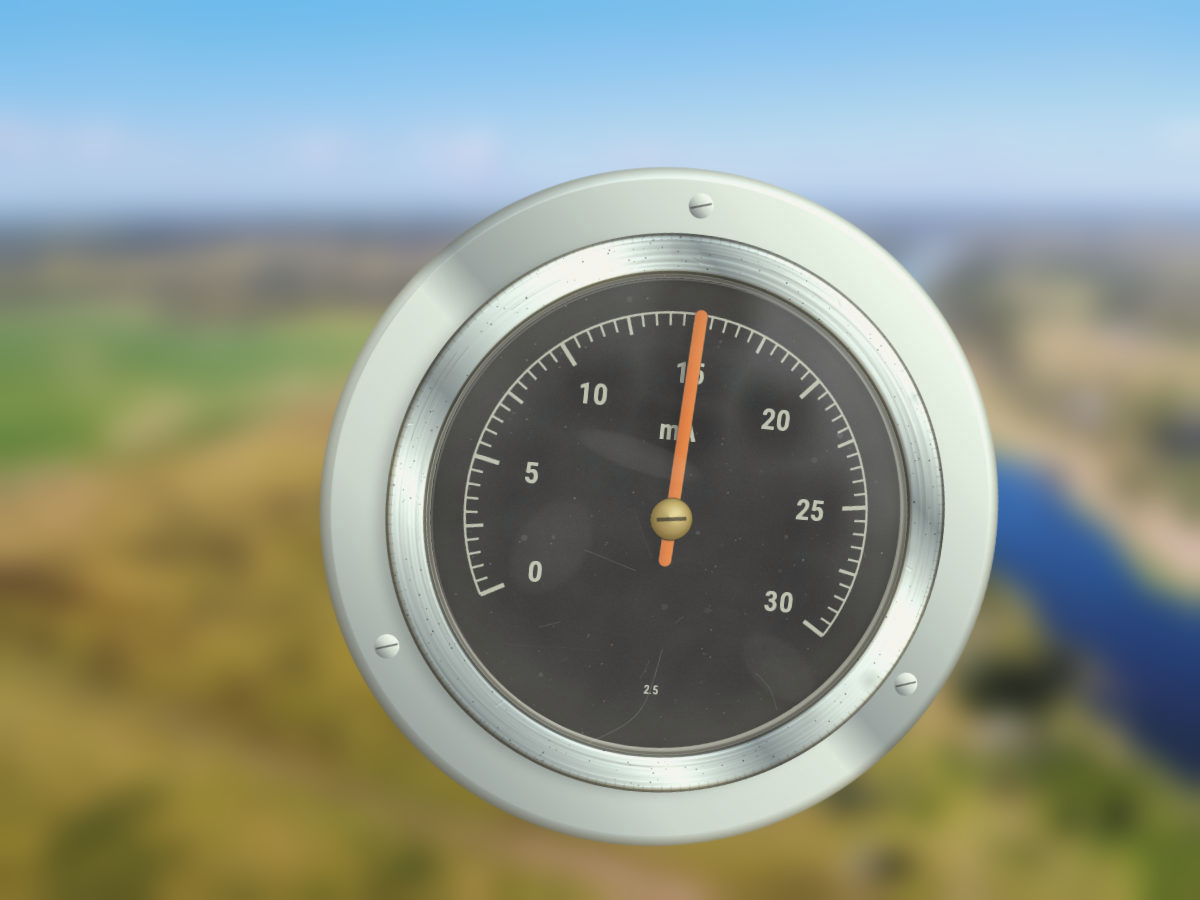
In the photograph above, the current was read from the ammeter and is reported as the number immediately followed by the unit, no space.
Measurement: 15mA
